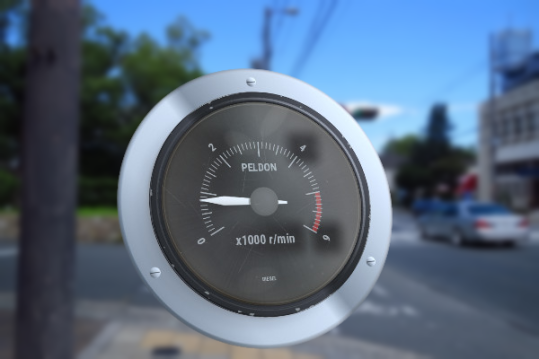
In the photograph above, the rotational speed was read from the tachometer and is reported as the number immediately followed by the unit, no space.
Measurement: 800rpm
